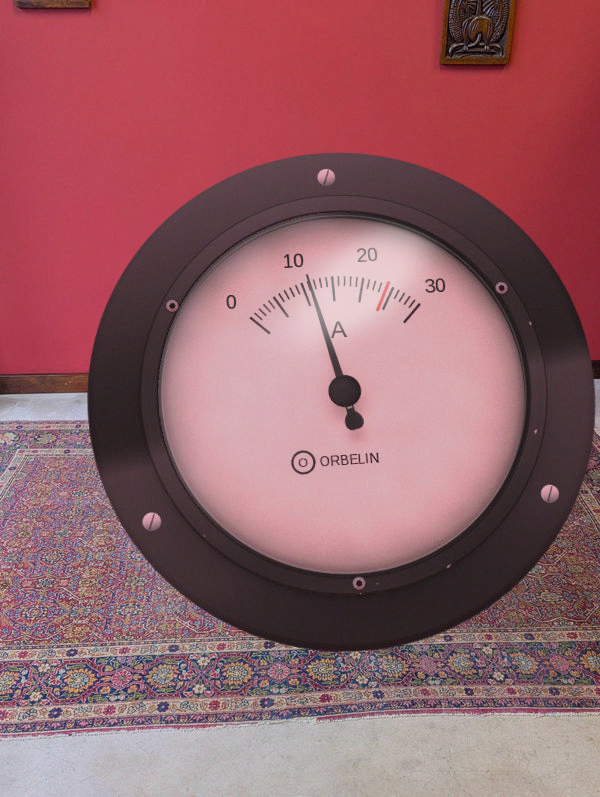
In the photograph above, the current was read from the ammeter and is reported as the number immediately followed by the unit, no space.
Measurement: 11A
